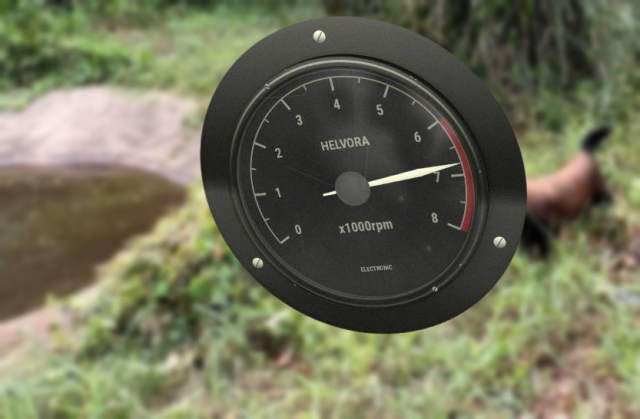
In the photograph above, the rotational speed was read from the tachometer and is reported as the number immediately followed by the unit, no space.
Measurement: 6750rpm
